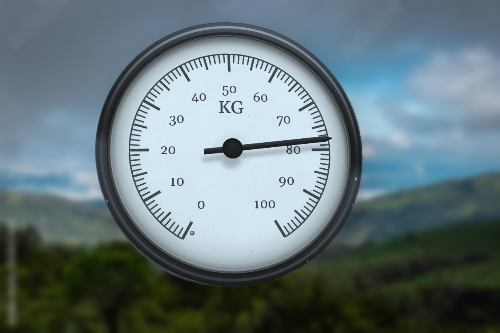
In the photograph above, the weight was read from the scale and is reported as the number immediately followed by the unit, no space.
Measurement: 78kg
